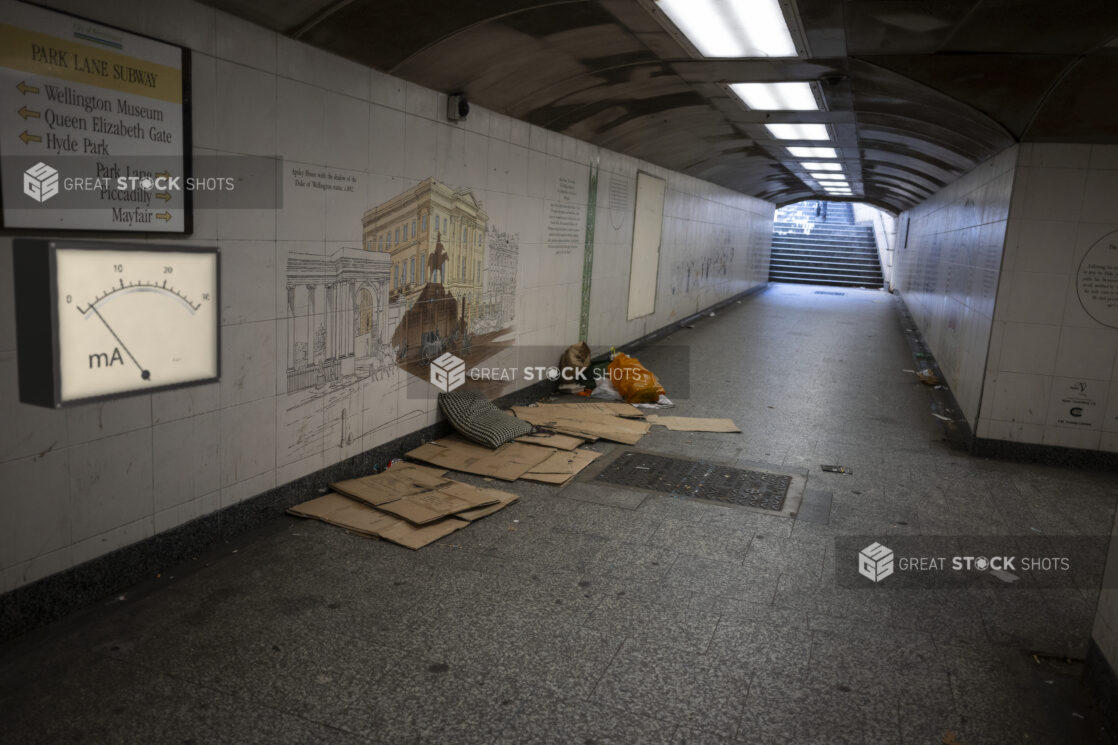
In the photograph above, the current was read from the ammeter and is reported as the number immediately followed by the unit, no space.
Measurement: 2mA
